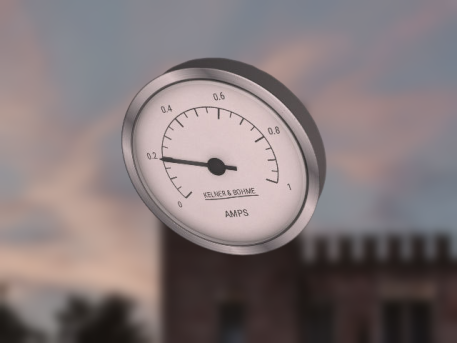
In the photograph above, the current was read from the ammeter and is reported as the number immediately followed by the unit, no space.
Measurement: 0.2A
